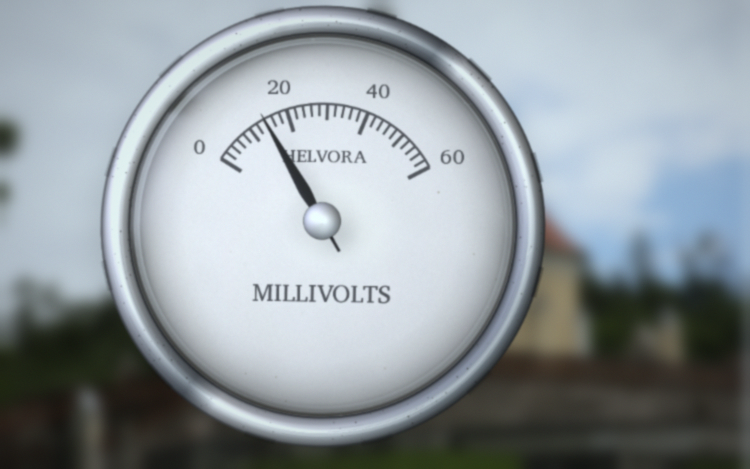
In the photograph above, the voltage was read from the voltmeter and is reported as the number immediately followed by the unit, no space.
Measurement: 14mV
